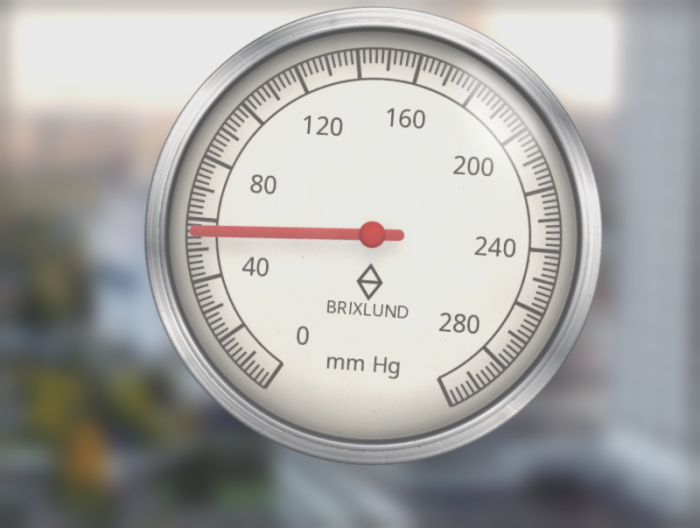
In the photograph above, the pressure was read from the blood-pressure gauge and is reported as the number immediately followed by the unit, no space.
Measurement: 56mmHg
